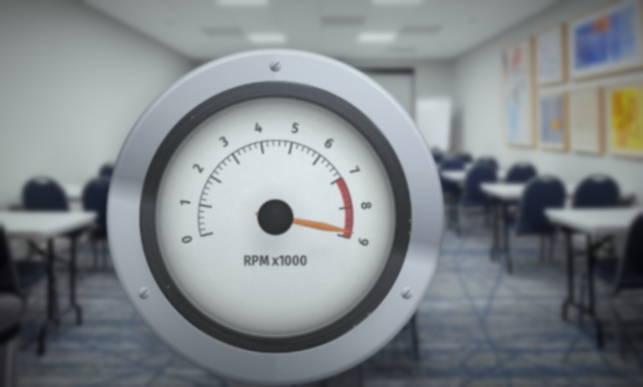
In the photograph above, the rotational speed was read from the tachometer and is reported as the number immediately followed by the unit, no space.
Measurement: 8800rpm
